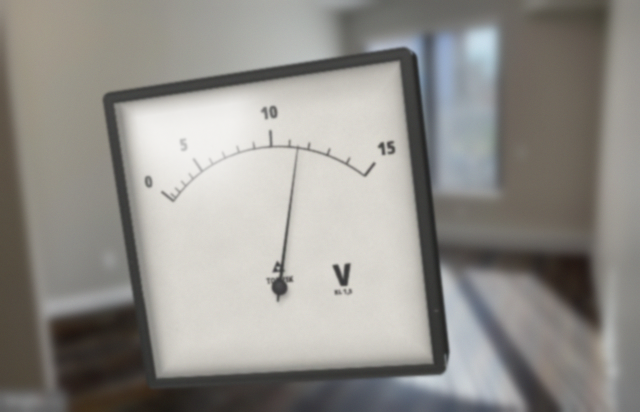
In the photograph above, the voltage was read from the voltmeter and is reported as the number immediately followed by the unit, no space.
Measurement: 11.5V
